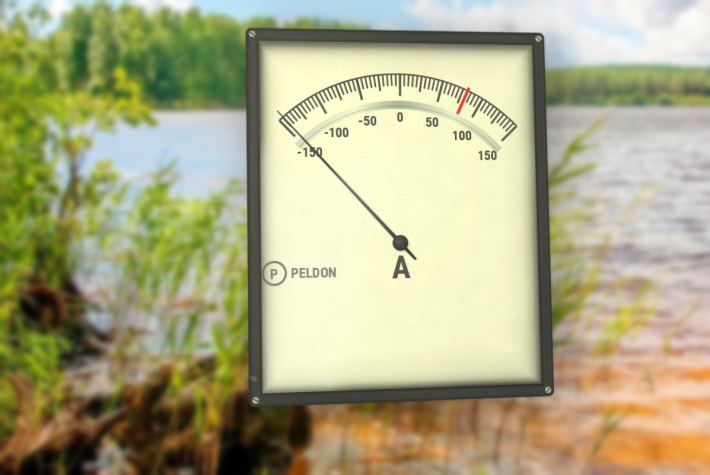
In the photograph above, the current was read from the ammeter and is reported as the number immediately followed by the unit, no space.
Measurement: -145A
